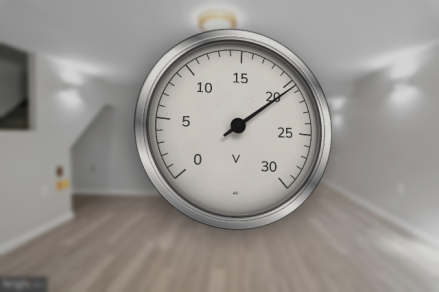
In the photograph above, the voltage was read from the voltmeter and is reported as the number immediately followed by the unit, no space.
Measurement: 20.5V
